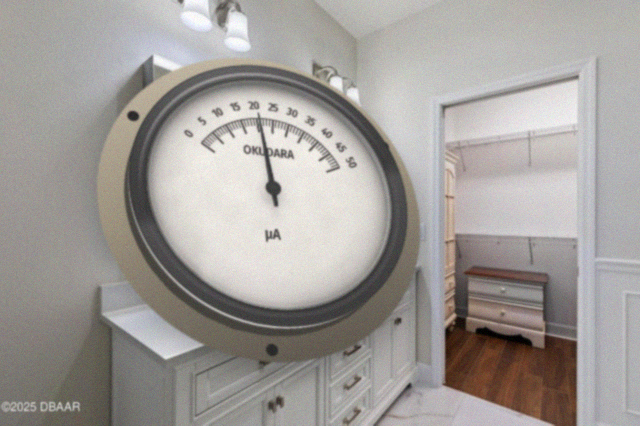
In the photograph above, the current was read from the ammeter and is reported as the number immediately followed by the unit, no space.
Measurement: 20µA
